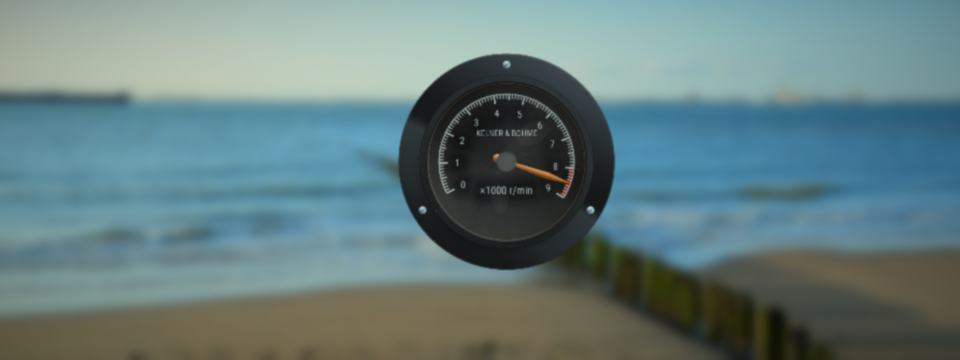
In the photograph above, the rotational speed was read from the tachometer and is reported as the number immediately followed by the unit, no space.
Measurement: 8500rpm
